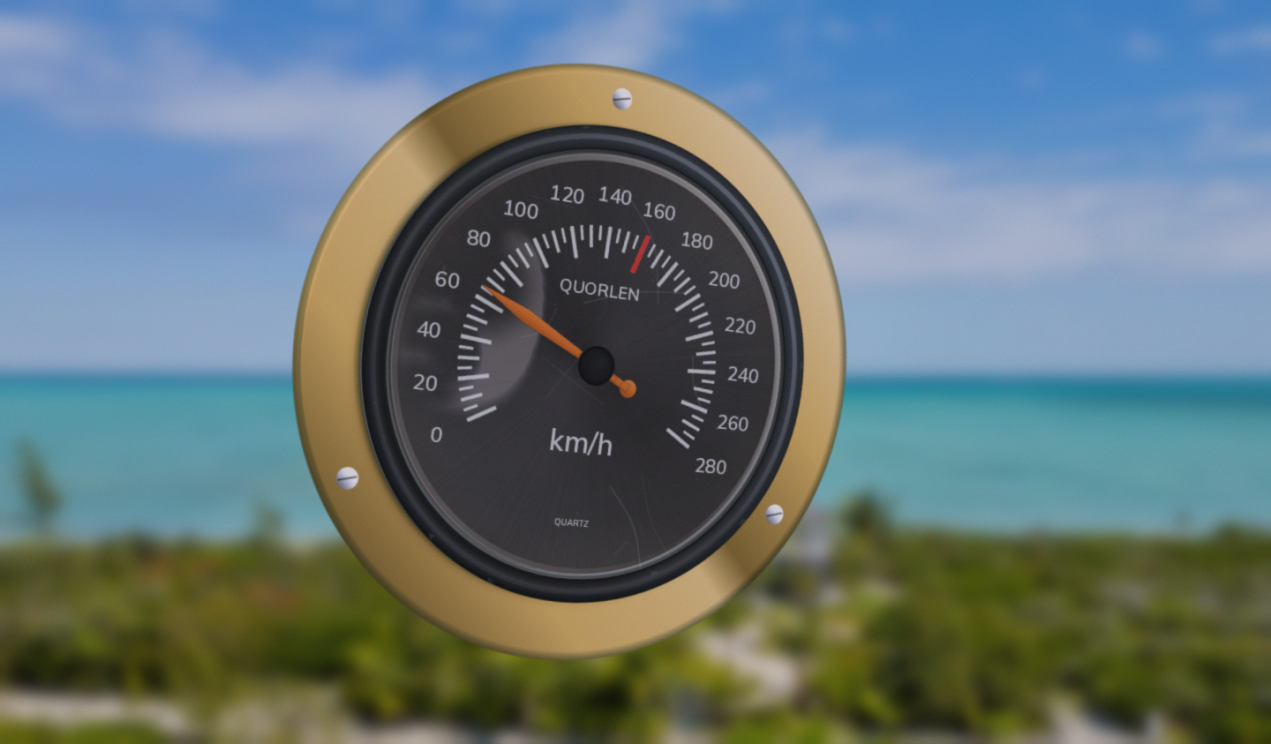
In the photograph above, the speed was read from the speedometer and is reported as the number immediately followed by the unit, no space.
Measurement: 65km/h
